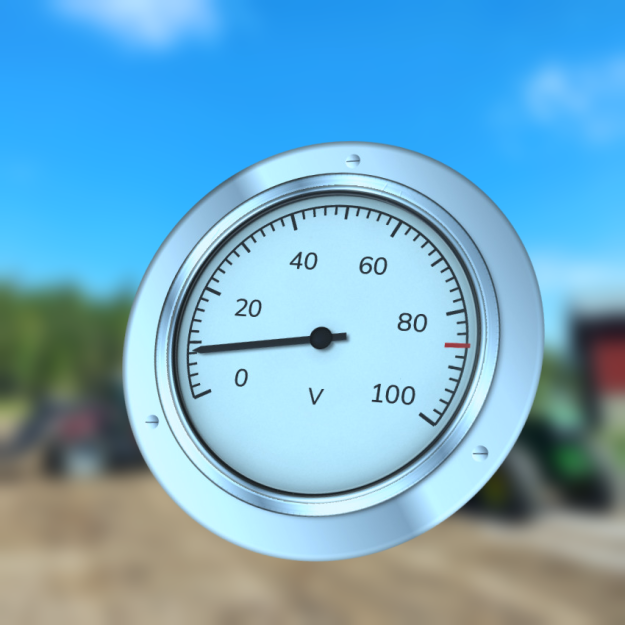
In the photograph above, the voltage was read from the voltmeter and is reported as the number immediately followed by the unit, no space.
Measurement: 8V
